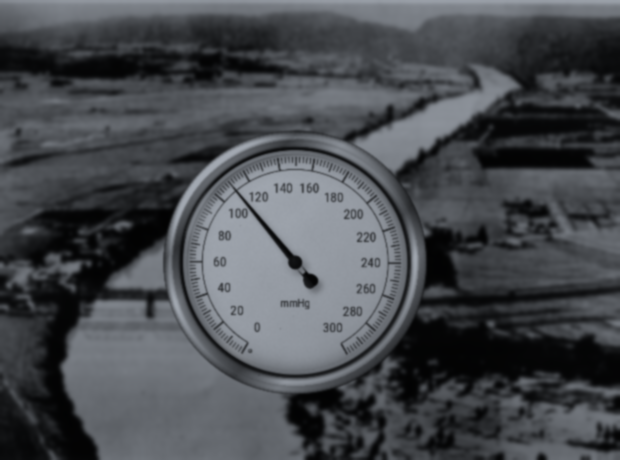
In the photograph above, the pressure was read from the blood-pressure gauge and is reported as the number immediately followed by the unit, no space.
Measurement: 110mmHg
